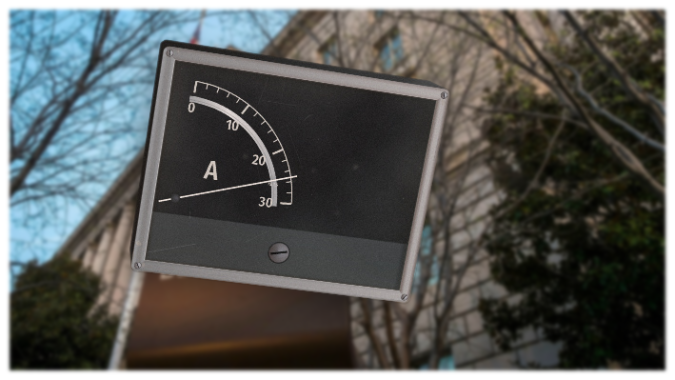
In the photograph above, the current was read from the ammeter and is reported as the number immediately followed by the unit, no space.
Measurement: 25A
